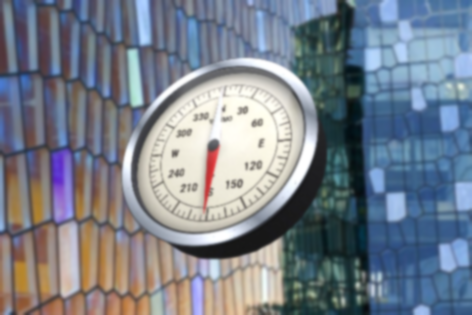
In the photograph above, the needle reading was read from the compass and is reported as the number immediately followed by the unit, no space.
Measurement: 180°
